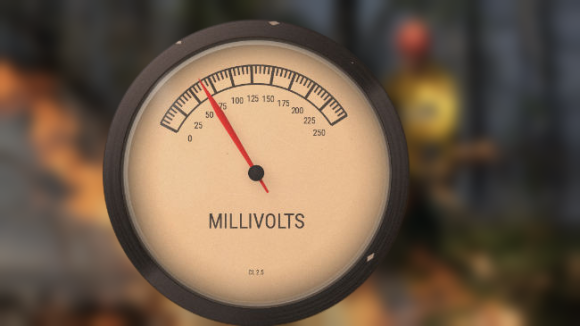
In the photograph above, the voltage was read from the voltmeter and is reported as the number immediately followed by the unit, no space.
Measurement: 65mV
